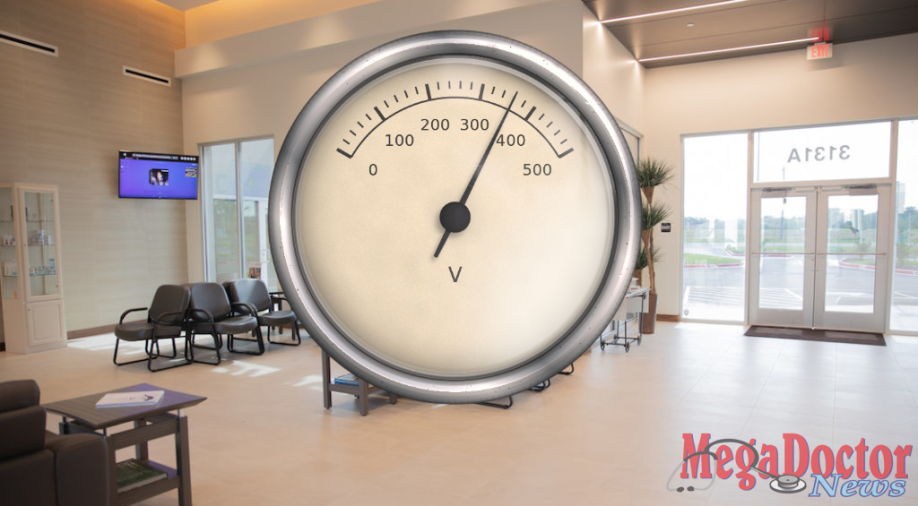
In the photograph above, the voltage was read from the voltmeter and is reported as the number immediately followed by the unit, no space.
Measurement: 360V
